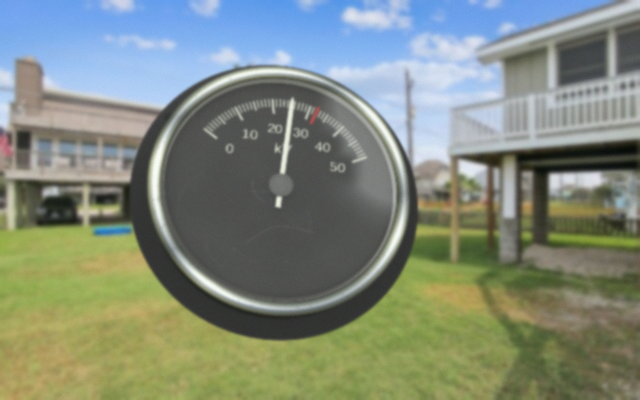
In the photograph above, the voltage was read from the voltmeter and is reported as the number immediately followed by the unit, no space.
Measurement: 25kV
